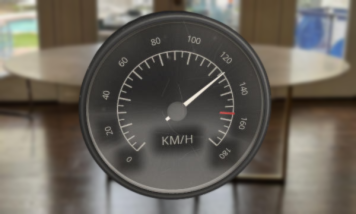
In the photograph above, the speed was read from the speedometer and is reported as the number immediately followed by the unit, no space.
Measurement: 125km/h
